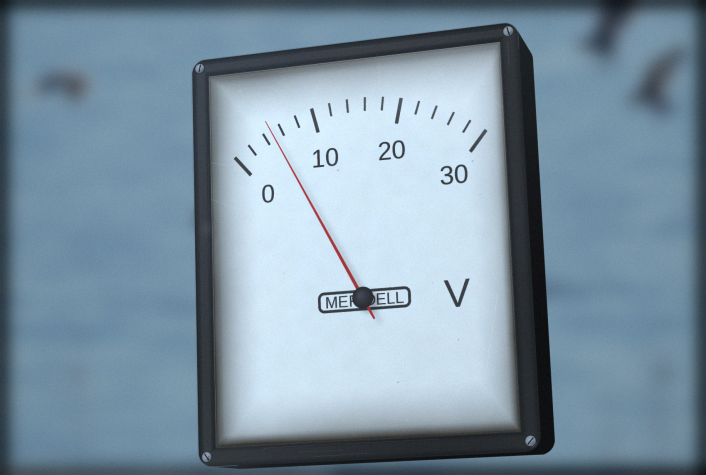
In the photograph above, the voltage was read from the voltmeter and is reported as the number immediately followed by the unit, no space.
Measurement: 5V
